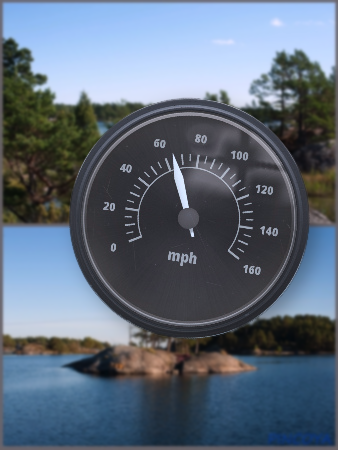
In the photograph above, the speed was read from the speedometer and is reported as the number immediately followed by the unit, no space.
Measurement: 65mph
